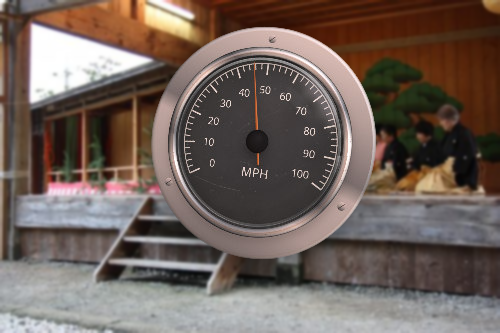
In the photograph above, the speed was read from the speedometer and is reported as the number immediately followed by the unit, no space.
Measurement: 46mph
